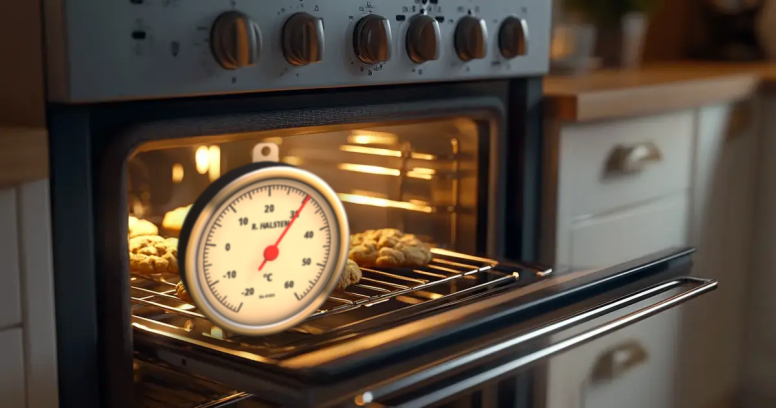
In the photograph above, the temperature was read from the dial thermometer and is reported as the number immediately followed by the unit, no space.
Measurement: 30°C
